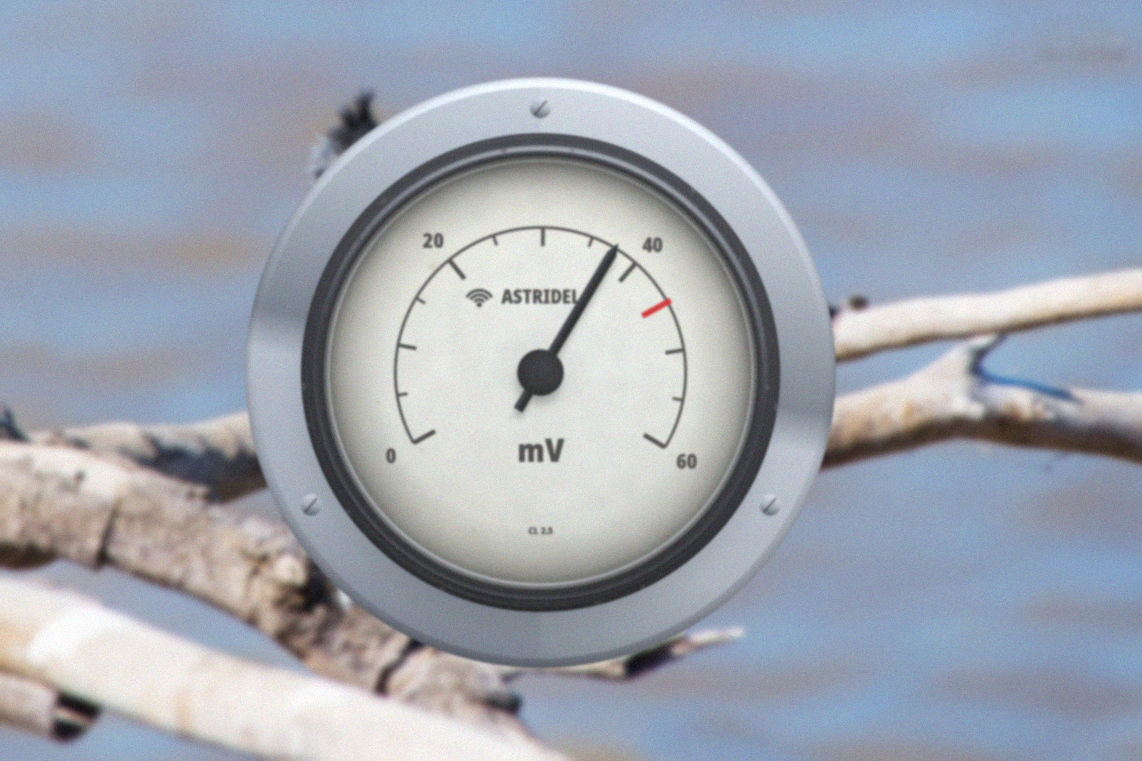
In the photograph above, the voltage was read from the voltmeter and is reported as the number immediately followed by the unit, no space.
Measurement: 37.5mV
